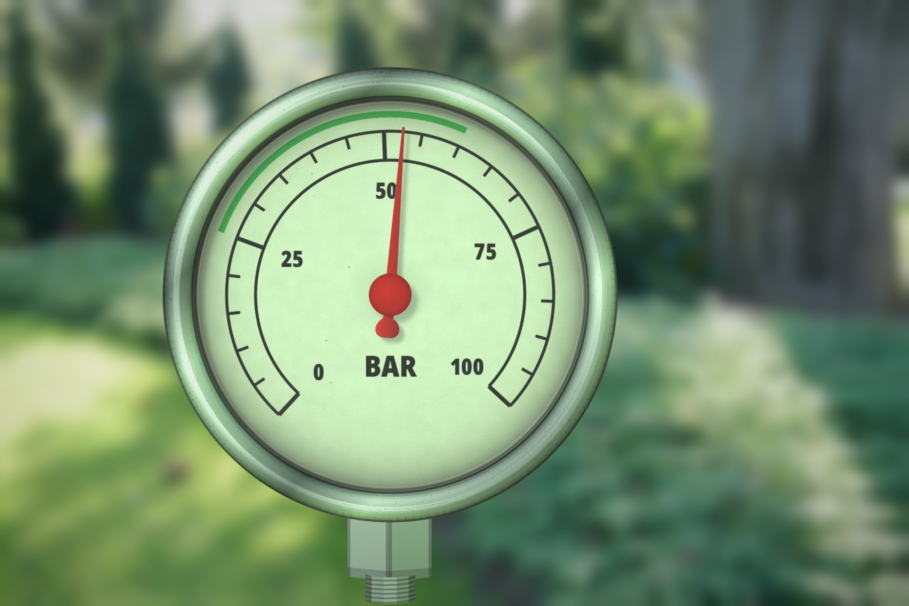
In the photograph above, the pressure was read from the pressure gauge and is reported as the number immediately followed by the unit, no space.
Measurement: 52.5bar
